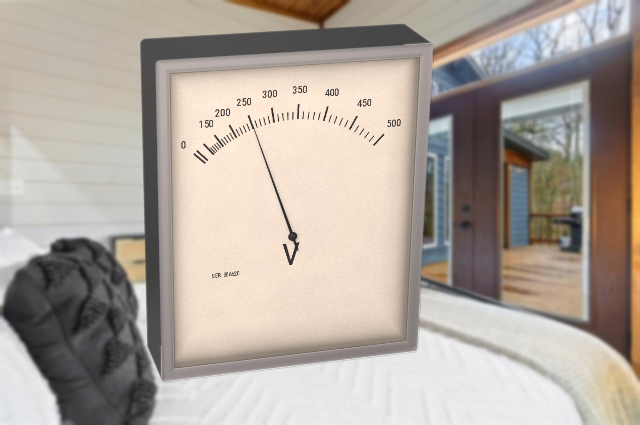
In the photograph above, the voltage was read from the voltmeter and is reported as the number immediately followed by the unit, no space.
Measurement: 250V
